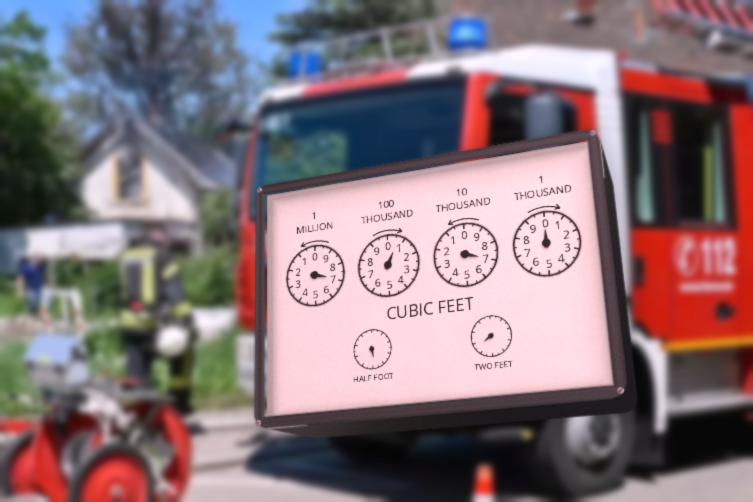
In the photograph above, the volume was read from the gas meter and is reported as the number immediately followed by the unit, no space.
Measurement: 707000ft³
